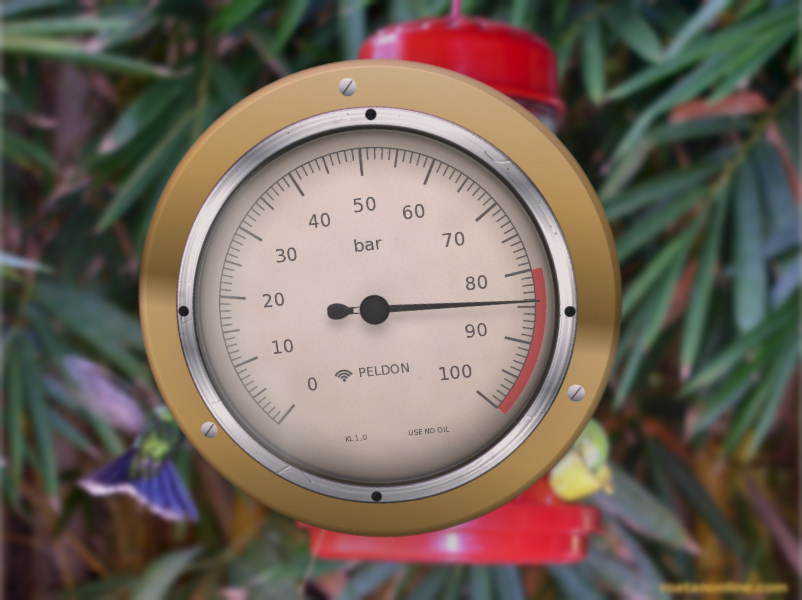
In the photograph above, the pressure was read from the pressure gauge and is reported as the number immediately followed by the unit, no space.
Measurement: 84bar
